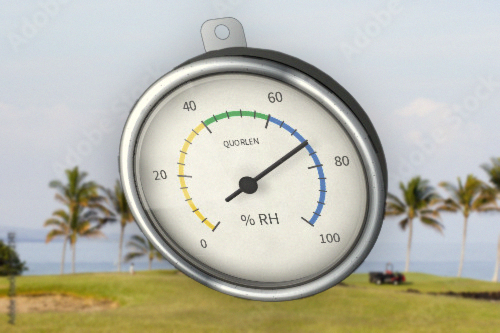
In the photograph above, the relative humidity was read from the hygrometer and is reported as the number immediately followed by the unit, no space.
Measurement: 72%
